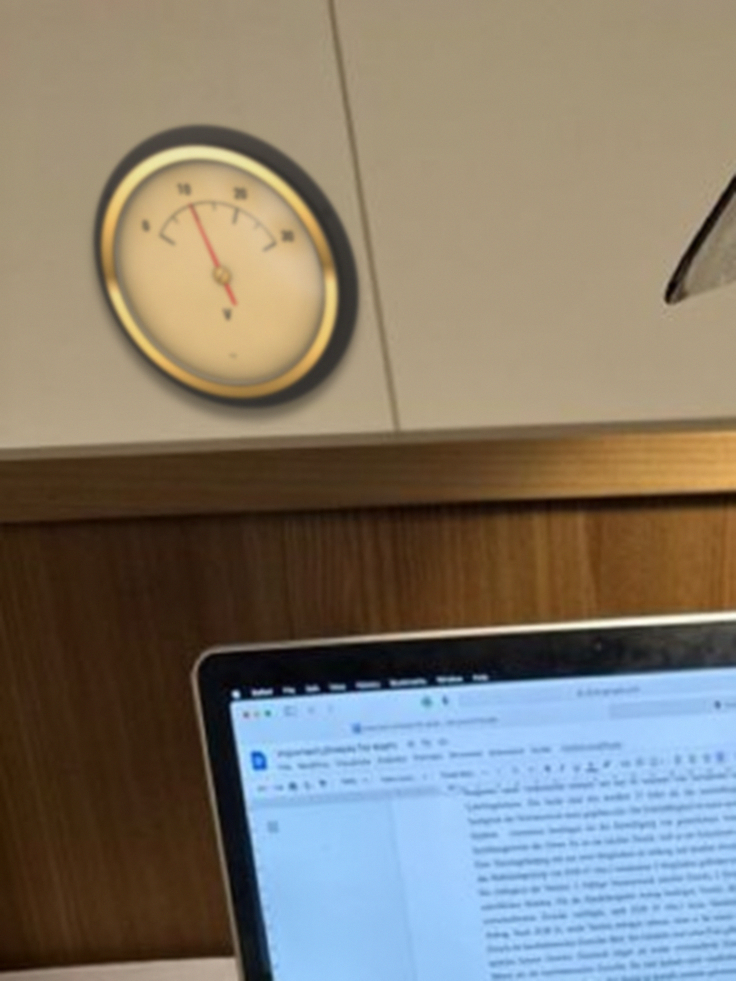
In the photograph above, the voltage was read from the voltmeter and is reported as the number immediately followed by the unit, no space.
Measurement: 10V
